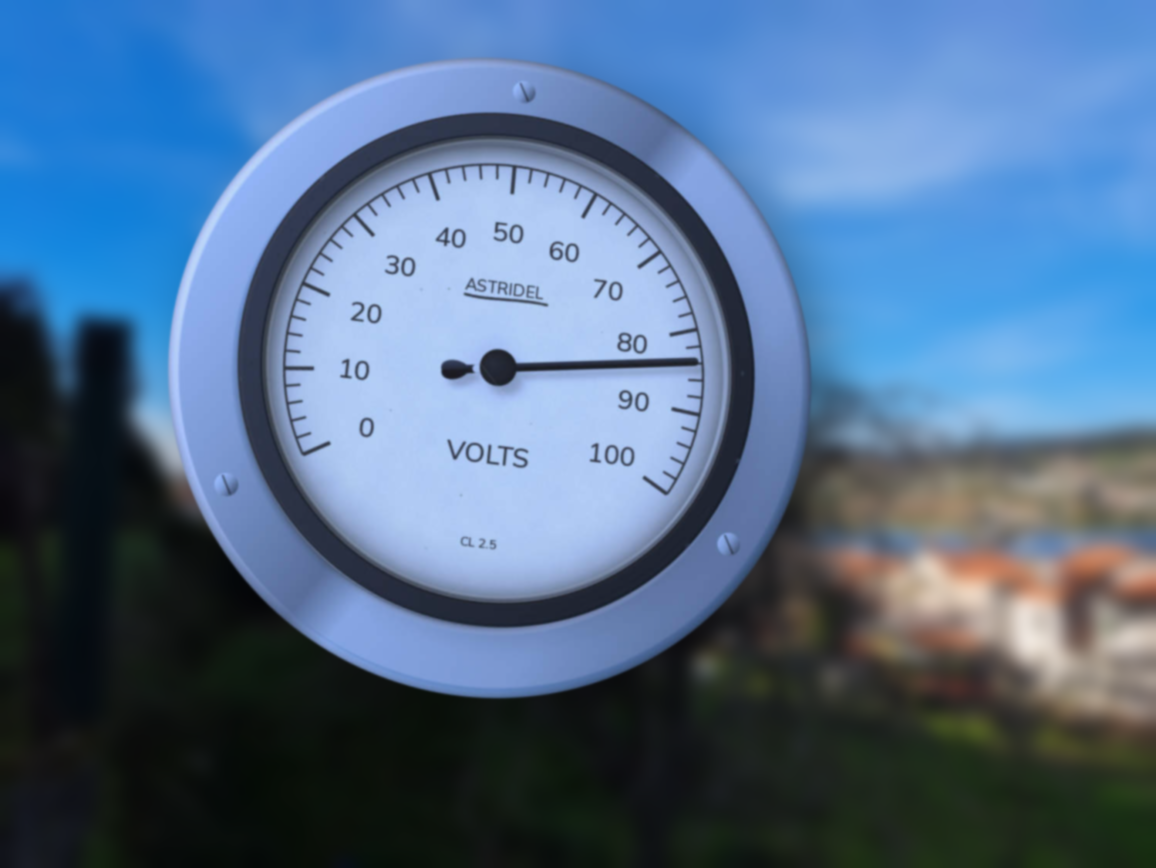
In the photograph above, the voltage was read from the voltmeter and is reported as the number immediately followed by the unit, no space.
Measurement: 84V
